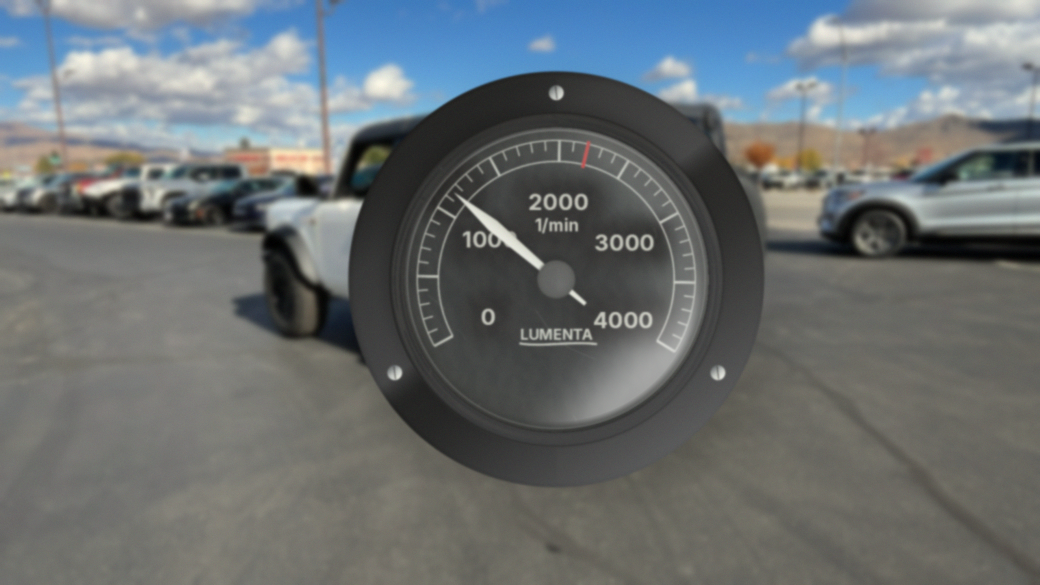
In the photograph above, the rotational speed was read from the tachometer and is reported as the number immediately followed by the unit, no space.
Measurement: 1150rpm
